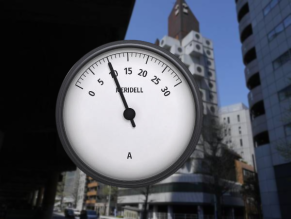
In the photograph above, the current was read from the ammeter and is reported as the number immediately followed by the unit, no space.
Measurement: 10A
